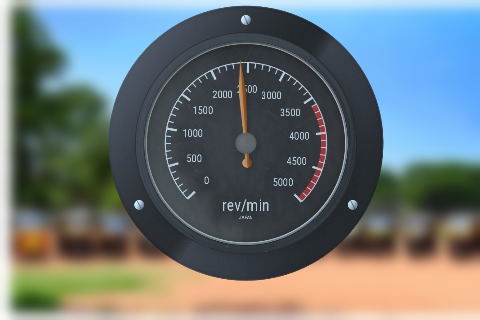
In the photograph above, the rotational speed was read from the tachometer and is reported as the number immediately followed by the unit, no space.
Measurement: 2400rpm
